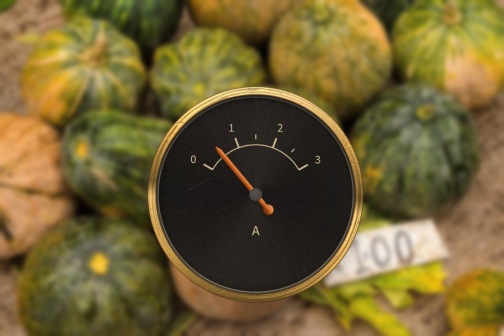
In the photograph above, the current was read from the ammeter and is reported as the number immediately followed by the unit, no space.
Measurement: 0.5A
